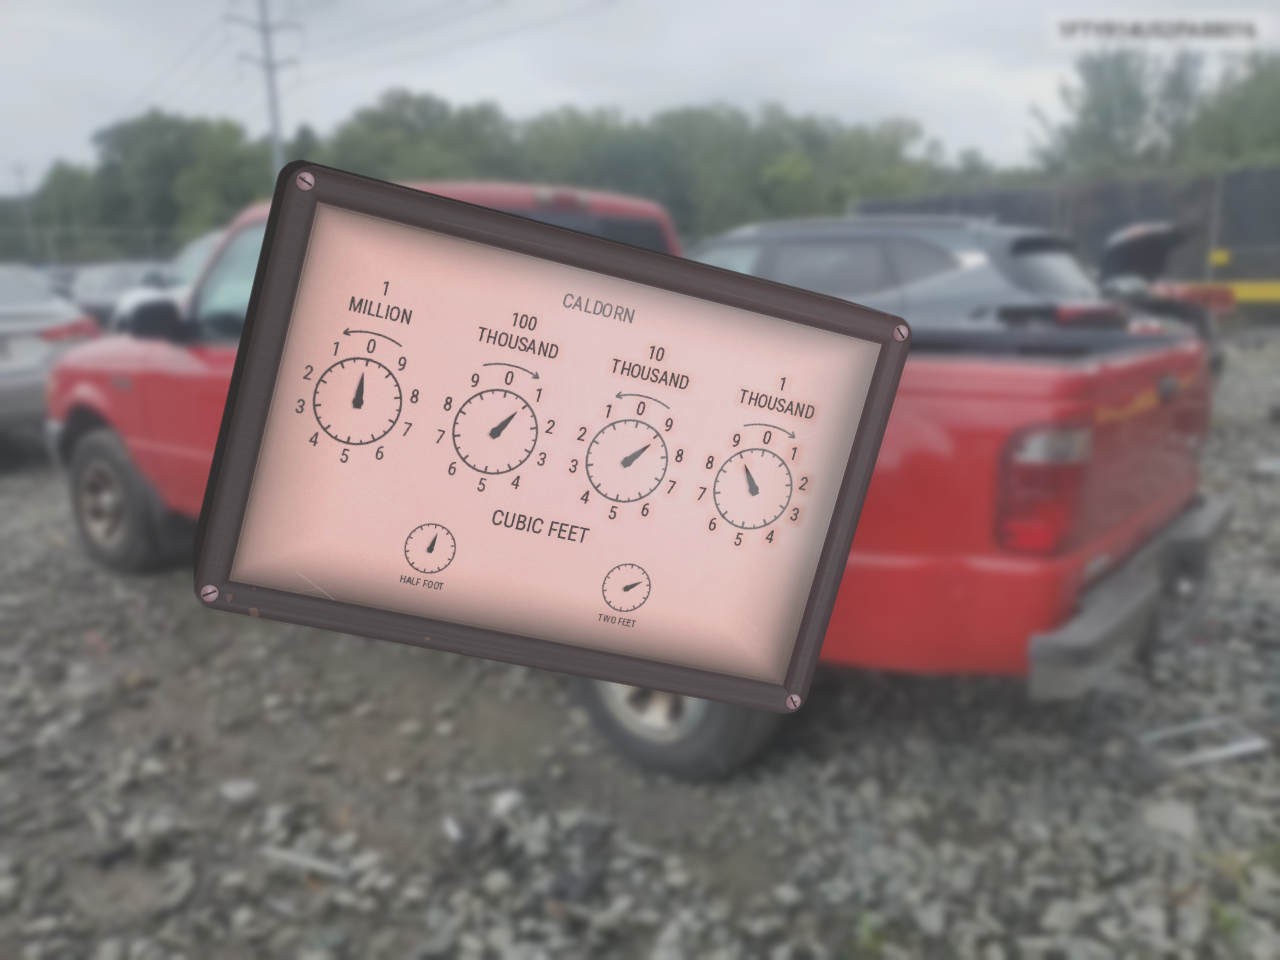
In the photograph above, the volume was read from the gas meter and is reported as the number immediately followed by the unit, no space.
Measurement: 8900ft³
